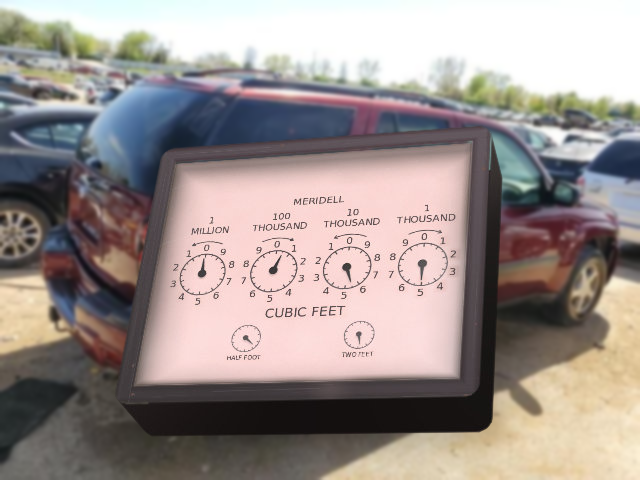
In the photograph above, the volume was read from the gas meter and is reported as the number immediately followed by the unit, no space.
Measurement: 5500ft³
